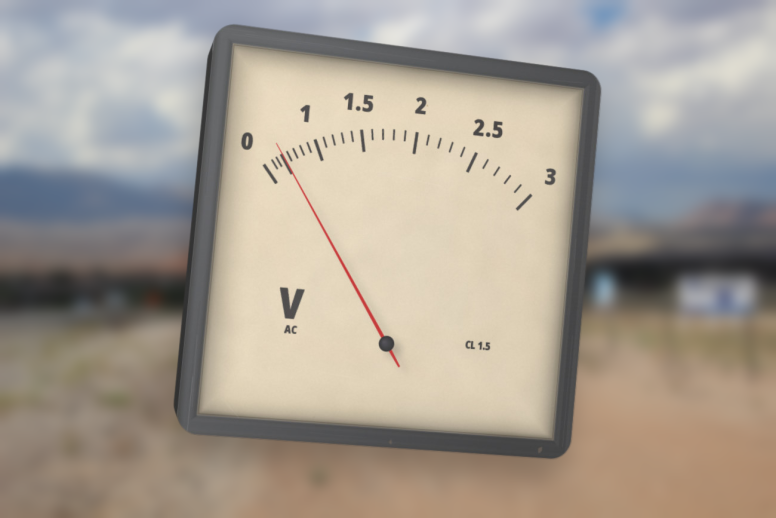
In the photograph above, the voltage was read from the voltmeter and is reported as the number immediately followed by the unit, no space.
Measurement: 0.5V
